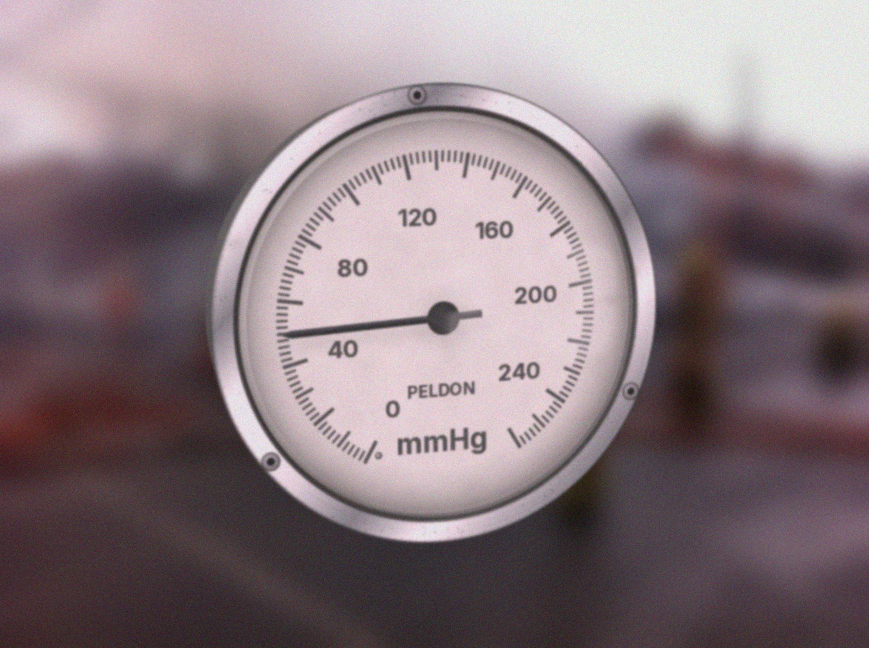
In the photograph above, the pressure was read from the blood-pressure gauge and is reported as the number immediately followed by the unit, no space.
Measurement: 50mmHg
